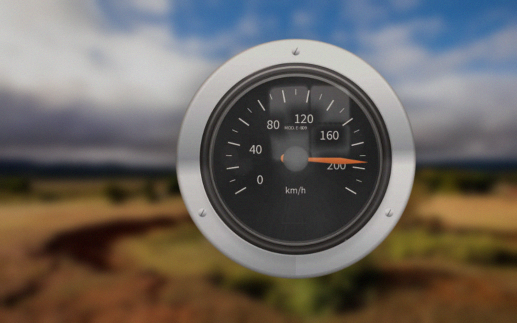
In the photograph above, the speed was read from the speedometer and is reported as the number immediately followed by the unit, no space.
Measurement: 195km/h
